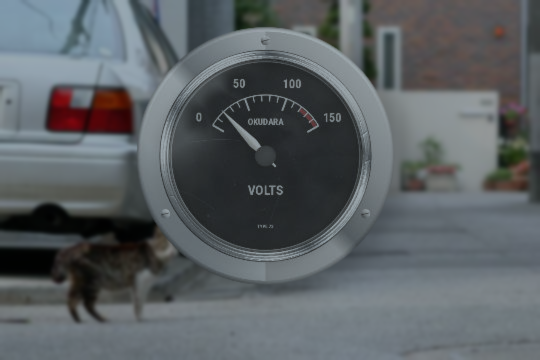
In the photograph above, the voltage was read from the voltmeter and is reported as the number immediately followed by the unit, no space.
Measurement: 20V
